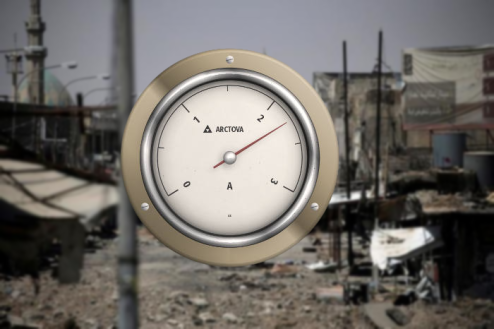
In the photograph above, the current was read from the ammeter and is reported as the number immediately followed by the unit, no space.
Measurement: 2.25A
